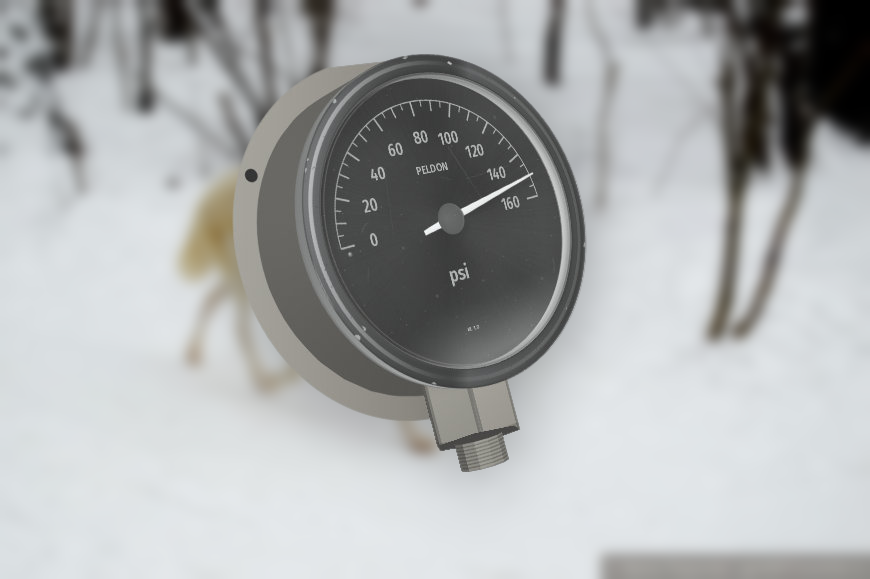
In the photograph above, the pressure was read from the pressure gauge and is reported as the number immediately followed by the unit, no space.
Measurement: 150psi
